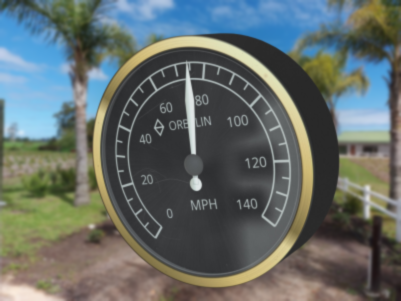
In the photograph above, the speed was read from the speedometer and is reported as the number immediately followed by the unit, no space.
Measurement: 75mph
